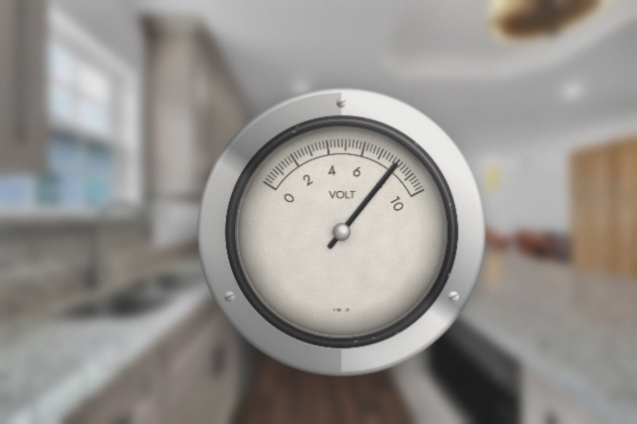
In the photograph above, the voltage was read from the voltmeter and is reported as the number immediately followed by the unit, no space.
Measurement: 8V
